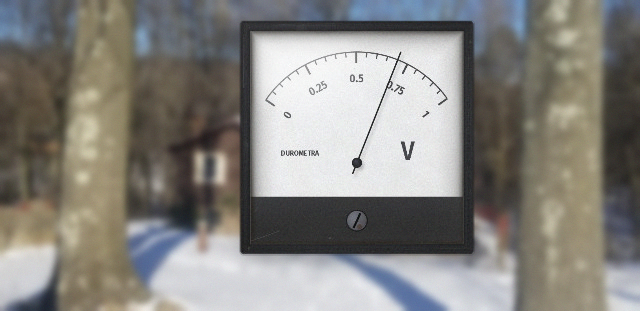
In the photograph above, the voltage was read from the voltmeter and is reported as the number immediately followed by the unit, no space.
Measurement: 0.7V
